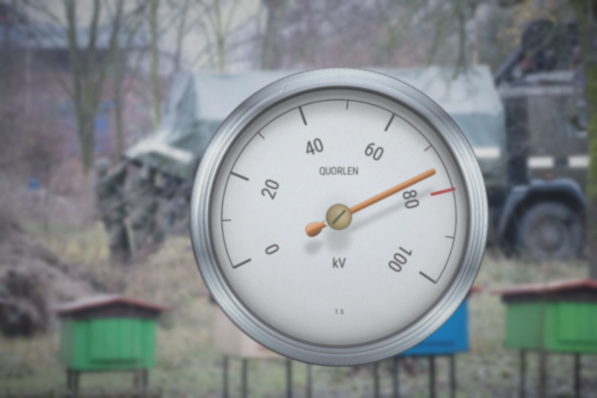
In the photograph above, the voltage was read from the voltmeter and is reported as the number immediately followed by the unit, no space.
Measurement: 75kV
